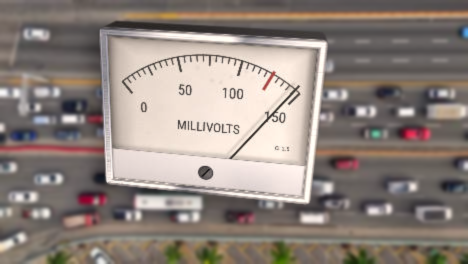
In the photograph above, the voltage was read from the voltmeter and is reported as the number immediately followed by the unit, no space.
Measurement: 145mV
